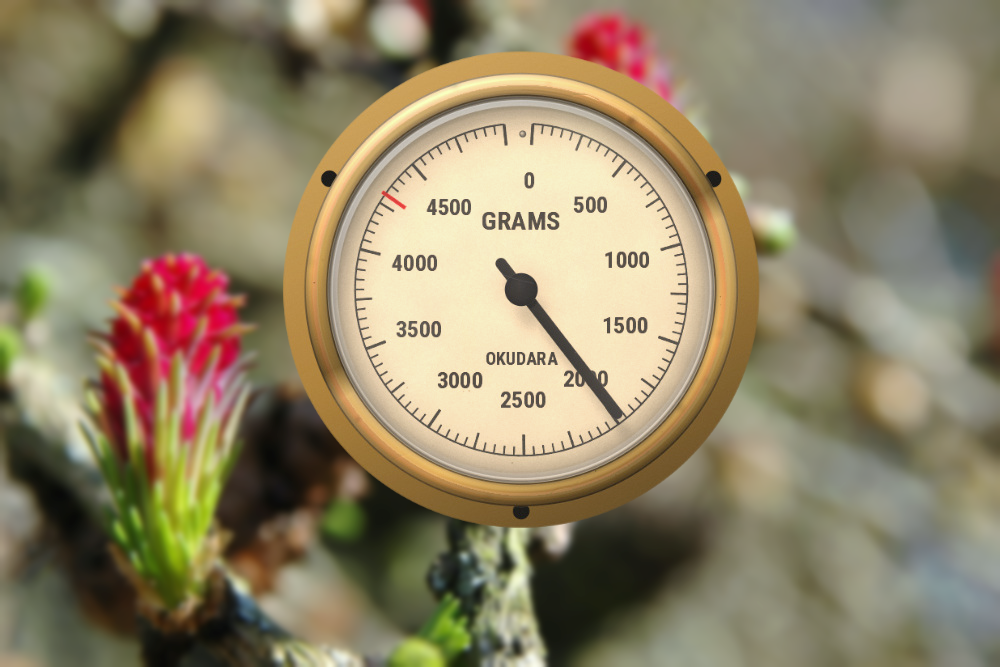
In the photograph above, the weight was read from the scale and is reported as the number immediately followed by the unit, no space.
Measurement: 1975g
